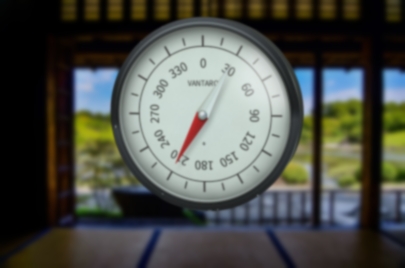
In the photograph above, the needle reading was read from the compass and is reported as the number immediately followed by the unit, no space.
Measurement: 210°
